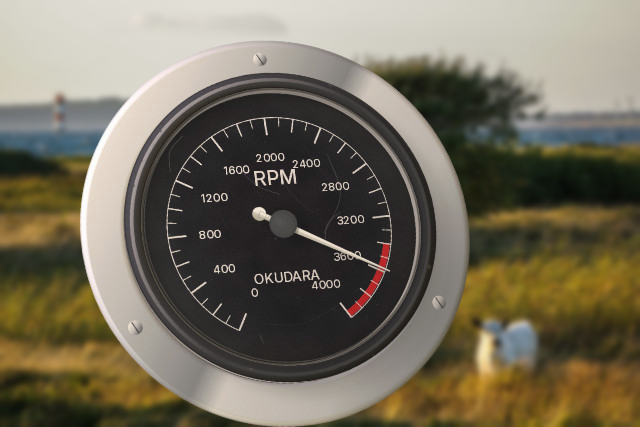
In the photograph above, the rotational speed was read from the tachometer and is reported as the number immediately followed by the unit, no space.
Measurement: 3600rpm
